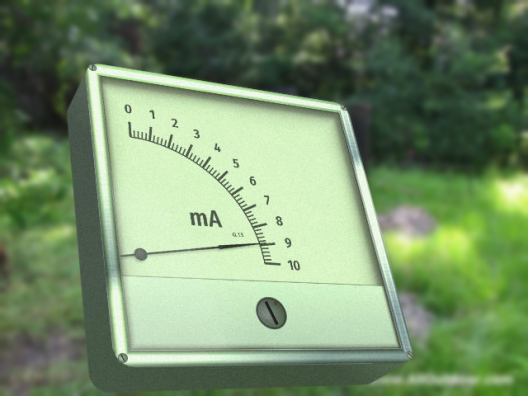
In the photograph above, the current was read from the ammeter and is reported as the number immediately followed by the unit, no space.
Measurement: 9mA
